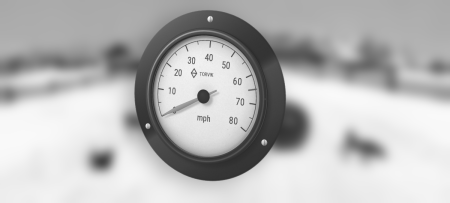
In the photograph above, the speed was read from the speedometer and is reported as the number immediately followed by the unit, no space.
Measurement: 0mph
